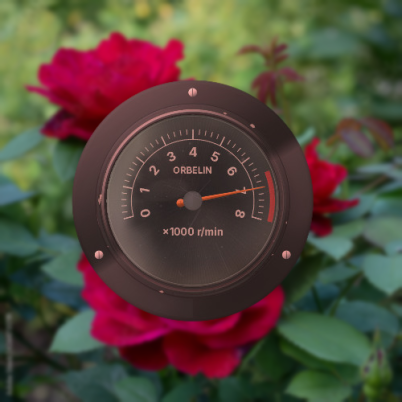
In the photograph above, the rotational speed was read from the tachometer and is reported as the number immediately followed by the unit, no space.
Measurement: 7000rpm
